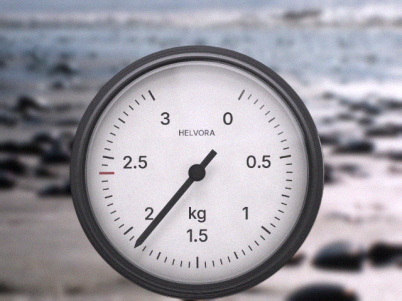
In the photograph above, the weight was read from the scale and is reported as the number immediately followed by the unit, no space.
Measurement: 1.9kg
